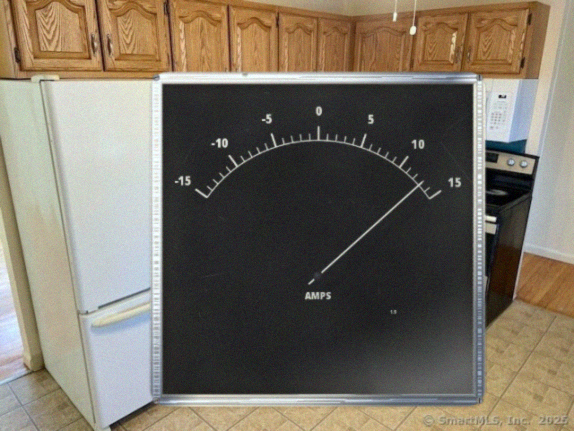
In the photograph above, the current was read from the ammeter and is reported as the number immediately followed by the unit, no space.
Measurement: 13A
